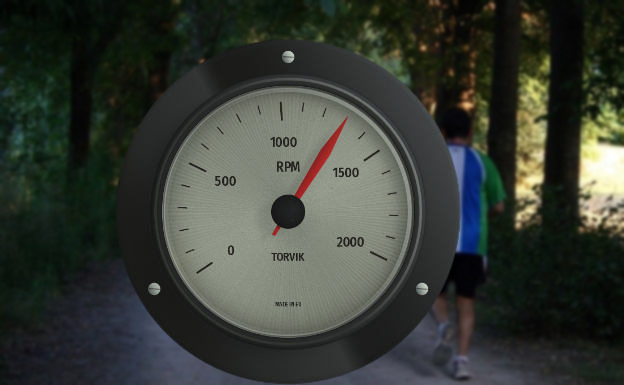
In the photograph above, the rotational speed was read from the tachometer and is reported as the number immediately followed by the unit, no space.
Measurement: 1300rpm
